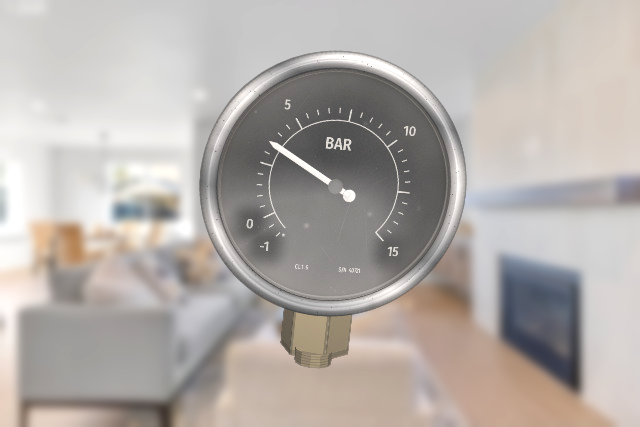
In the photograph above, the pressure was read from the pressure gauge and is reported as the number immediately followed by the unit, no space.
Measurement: 3.5bar
